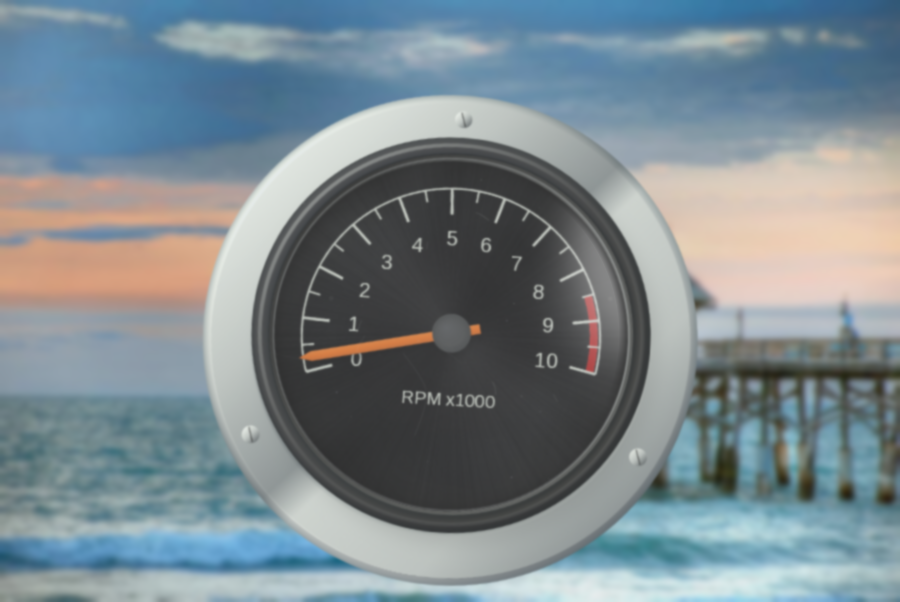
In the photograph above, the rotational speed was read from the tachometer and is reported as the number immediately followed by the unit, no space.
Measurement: 250rpm
